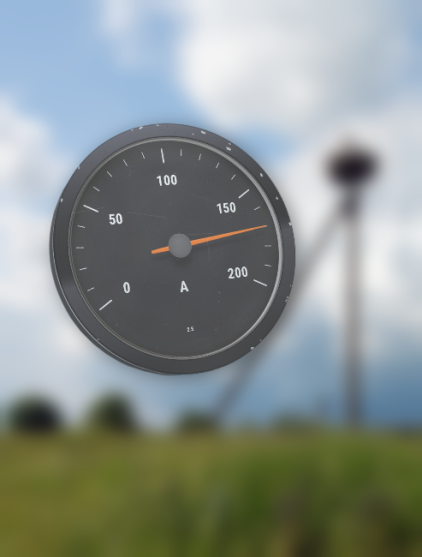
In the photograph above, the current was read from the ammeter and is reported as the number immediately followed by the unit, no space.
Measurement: 170A
